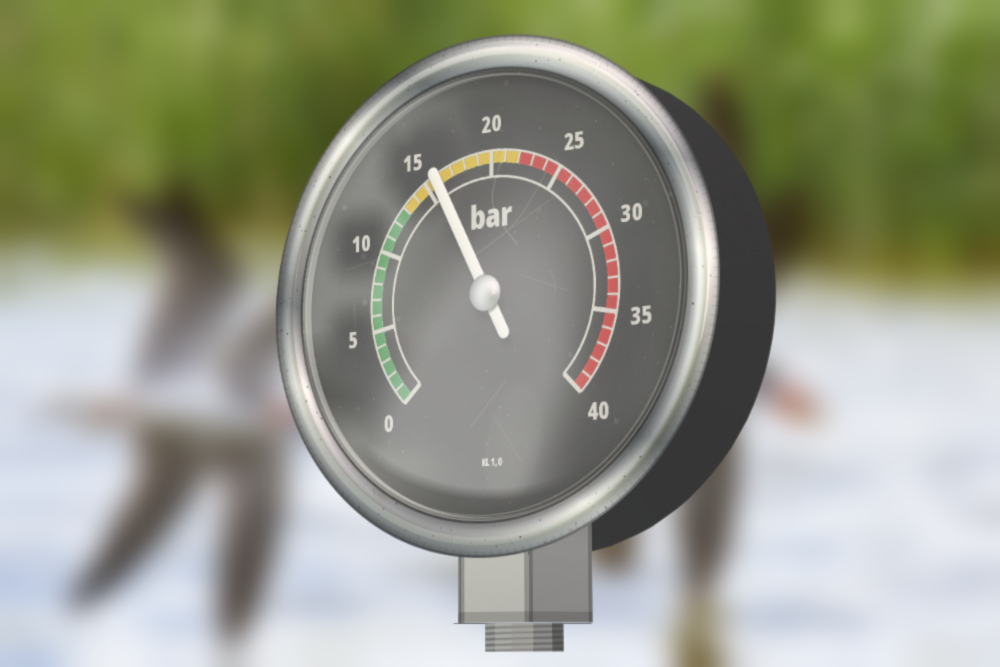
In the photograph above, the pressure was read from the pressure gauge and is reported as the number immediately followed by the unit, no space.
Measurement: 16bar
